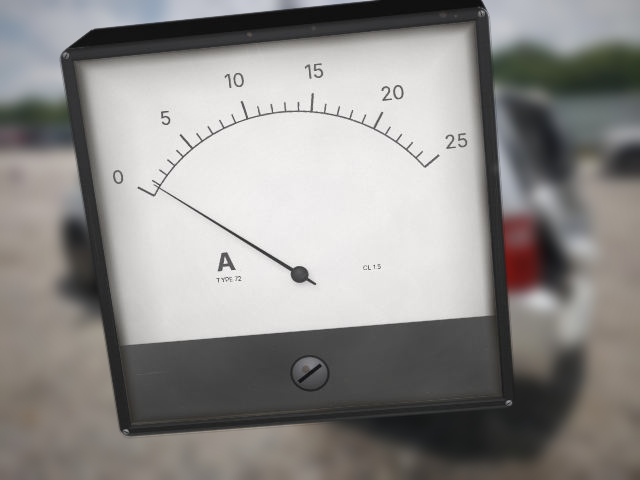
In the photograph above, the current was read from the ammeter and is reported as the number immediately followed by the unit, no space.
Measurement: 1A
